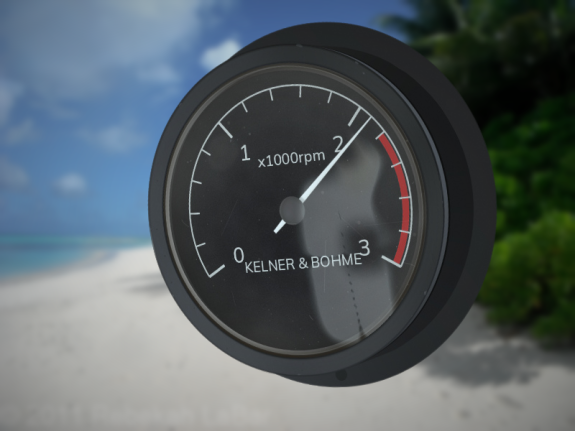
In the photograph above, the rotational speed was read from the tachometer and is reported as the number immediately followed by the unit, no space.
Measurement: 2100rpm
